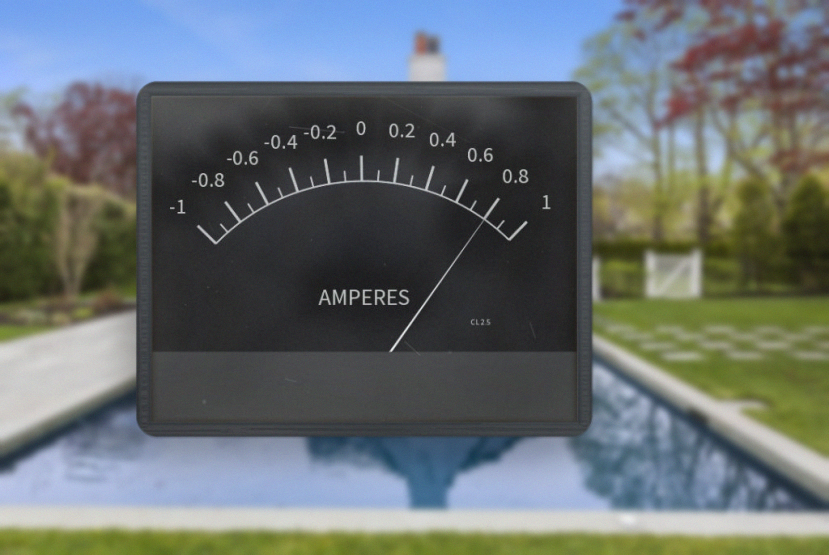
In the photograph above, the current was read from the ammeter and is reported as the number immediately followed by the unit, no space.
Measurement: 0.8A
